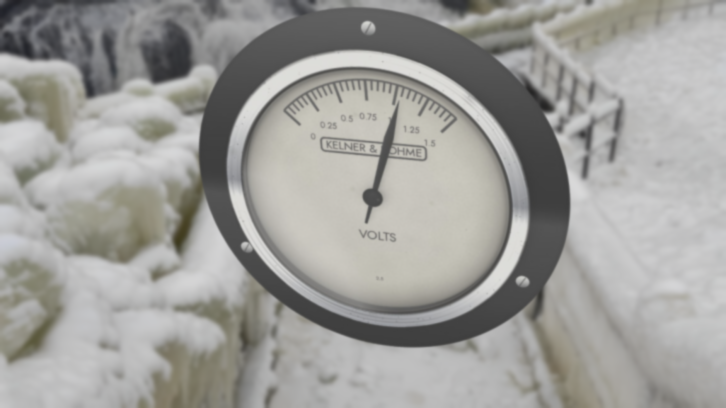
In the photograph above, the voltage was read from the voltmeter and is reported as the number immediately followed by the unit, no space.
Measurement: 1.05V
